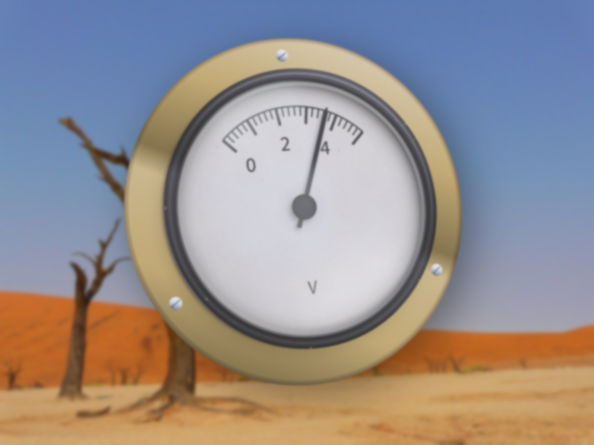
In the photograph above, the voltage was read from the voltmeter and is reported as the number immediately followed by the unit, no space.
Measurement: 3.6V
